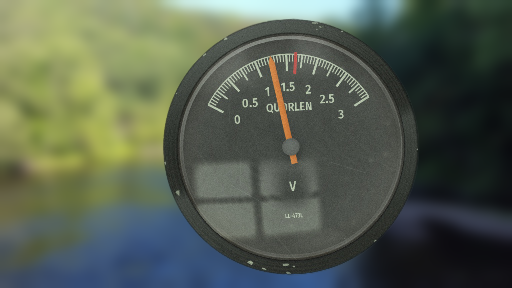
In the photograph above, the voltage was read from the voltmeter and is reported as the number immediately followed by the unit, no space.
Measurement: 1.25V
